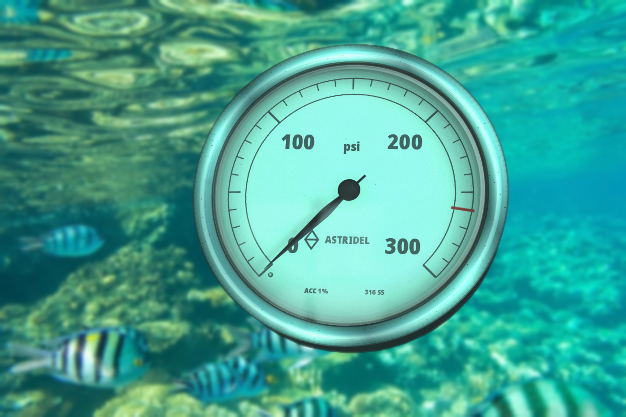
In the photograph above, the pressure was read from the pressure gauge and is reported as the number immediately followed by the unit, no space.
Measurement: 0psi
